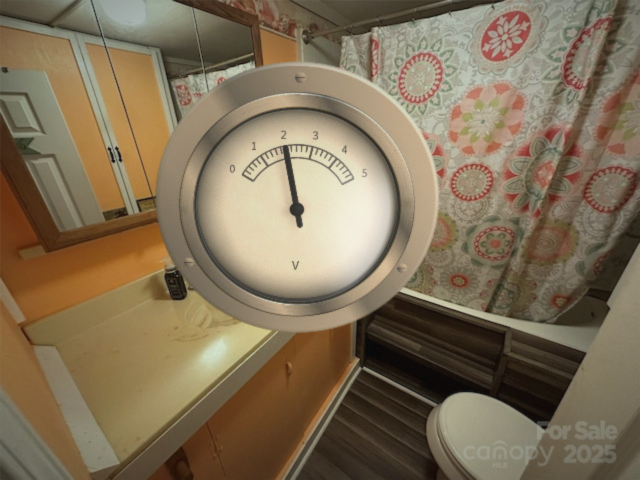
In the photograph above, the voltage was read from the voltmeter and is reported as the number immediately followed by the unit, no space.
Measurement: 2V
